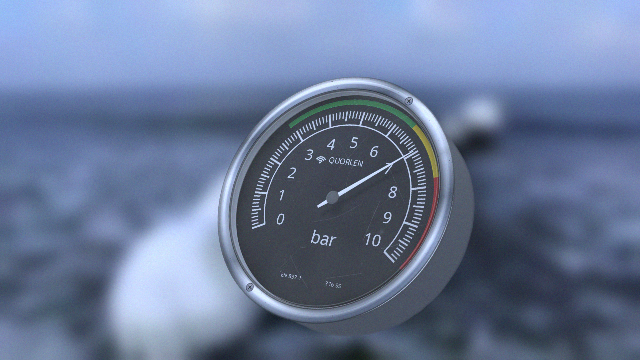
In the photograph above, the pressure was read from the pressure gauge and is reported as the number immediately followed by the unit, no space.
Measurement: 7bar
